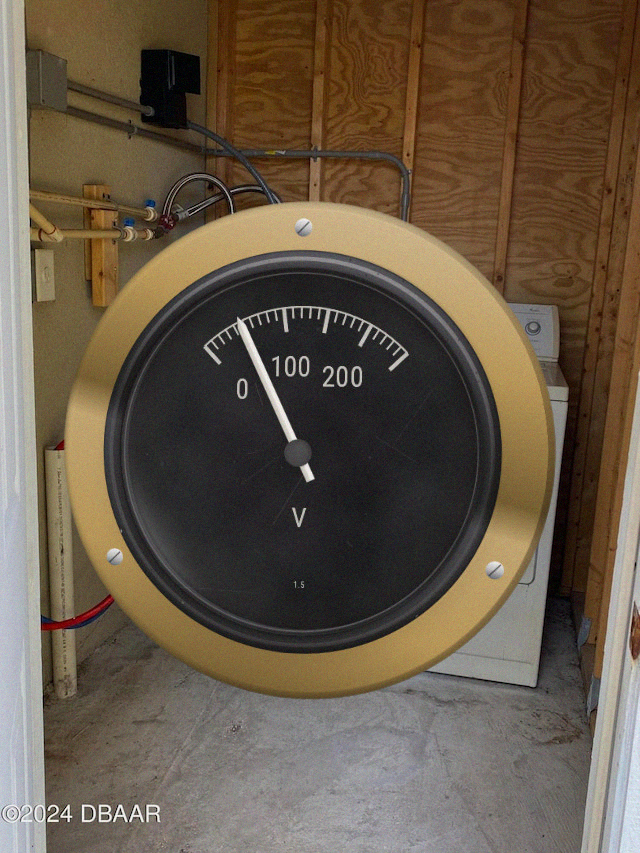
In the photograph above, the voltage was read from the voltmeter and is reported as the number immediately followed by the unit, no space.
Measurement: 50V
